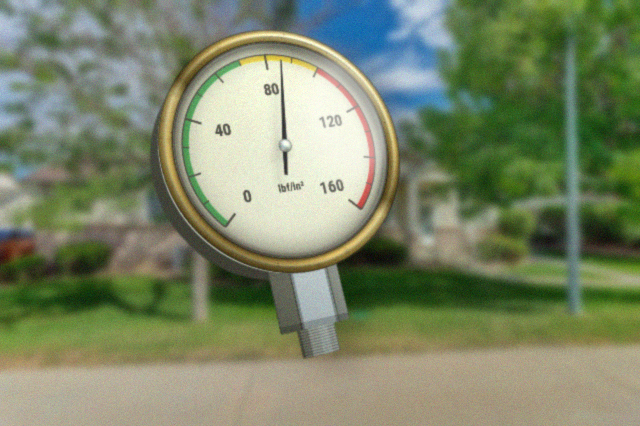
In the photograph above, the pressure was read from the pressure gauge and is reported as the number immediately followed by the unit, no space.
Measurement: 85psi
